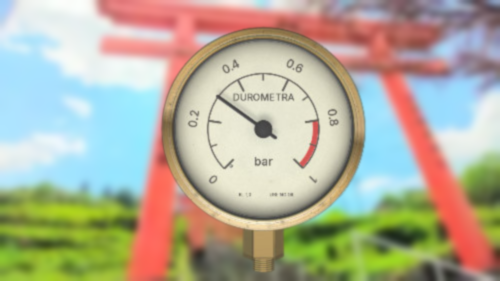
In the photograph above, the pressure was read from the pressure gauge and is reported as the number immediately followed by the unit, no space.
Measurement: 0.3bar
